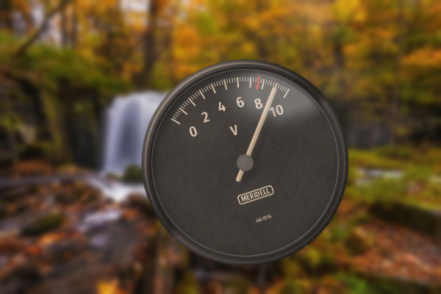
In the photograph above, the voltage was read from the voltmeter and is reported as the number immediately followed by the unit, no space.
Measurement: 9V
